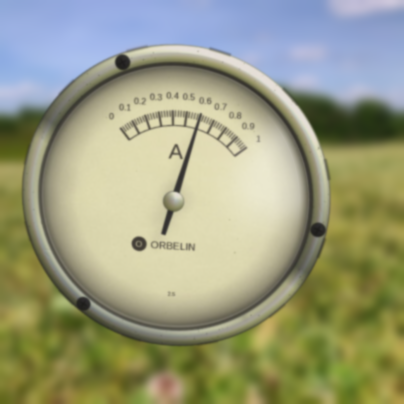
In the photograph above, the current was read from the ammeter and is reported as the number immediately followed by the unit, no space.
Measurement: 0.6A
